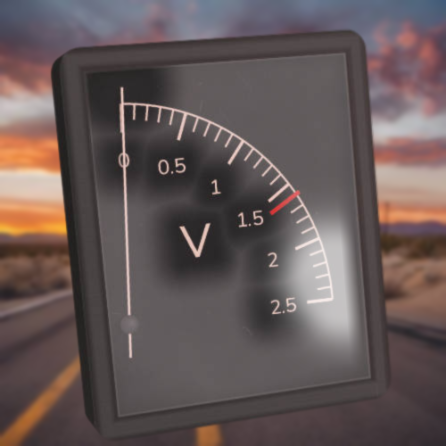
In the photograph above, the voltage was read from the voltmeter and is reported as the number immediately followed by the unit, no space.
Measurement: 0V
